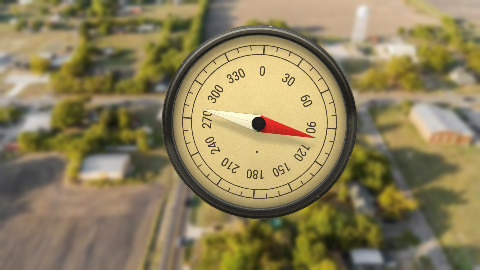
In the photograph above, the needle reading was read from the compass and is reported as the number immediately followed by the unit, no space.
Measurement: 100°
